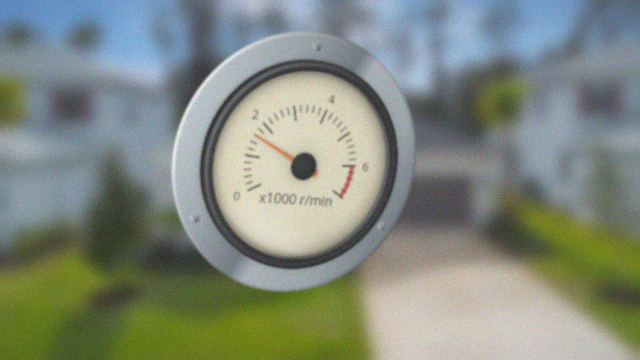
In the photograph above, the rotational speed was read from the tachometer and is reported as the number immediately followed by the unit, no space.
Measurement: 1600rpm
